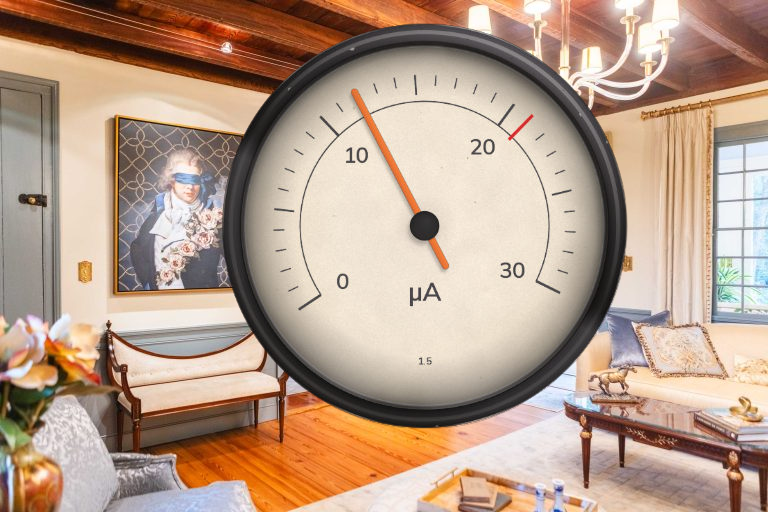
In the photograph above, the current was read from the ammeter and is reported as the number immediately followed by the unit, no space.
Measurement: 12µA
